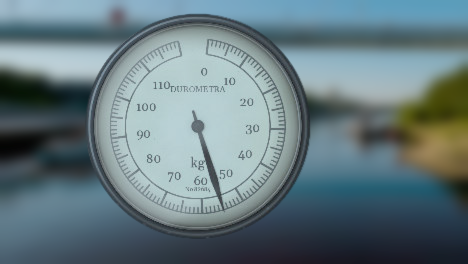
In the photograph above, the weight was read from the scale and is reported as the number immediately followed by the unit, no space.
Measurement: 55kg
